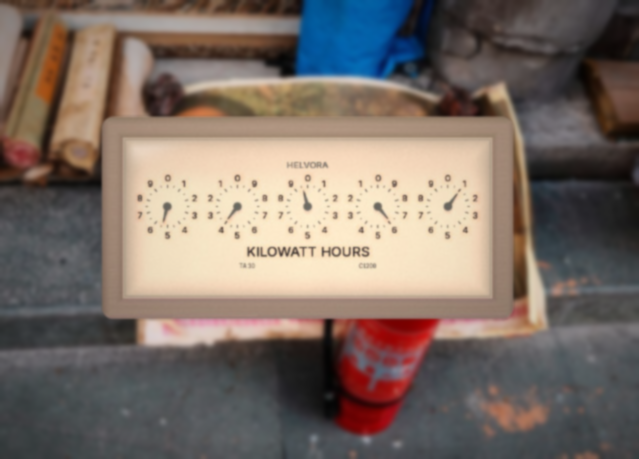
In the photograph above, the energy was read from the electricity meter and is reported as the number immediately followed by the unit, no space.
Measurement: 53961kWh
